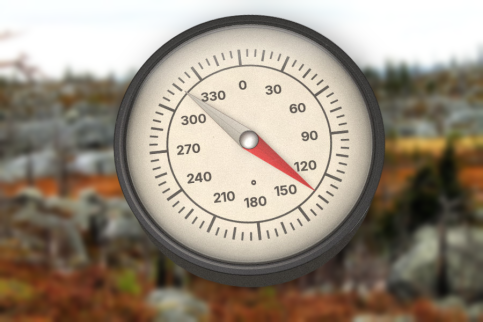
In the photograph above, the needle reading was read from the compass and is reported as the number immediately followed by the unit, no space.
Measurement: 135°
